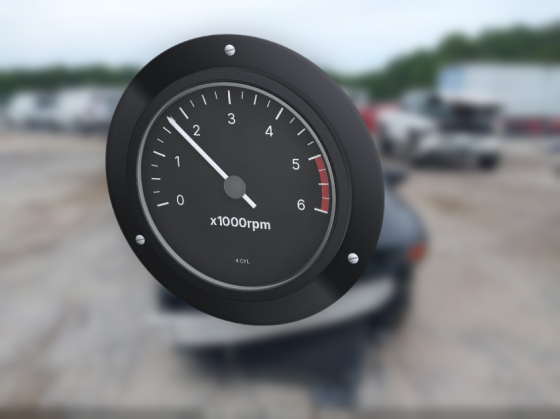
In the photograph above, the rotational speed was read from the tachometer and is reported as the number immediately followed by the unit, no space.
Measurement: 1750rpm
